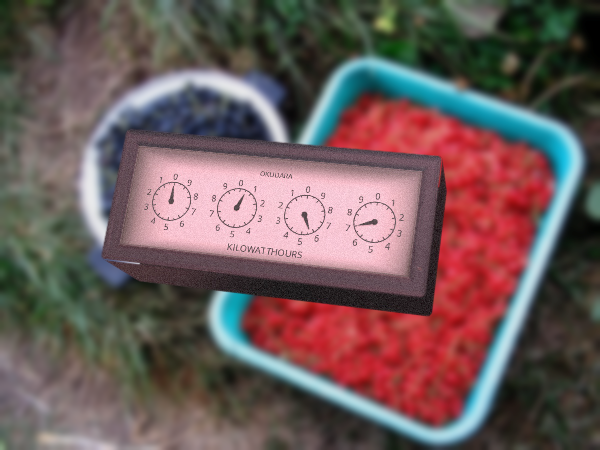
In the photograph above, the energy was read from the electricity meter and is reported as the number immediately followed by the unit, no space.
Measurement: 57kWh
